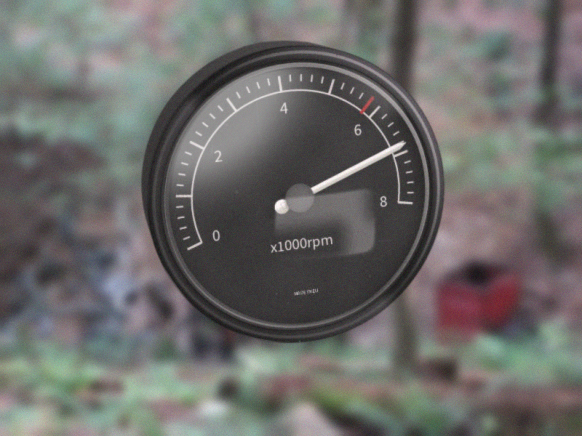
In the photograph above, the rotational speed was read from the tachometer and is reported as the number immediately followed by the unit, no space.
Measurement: 6800rpm
